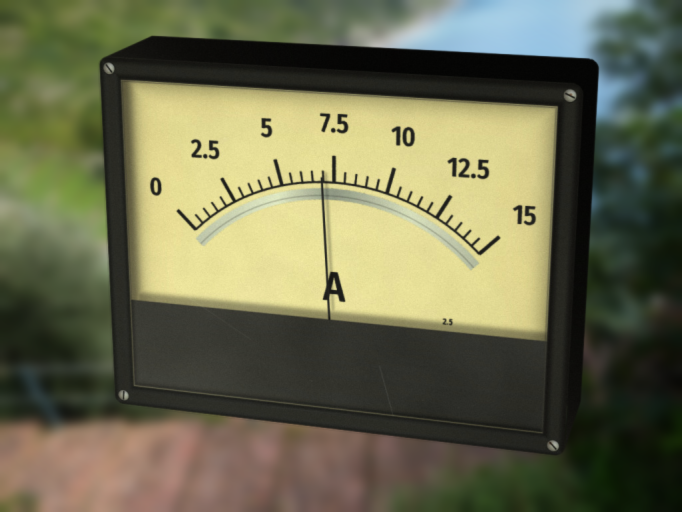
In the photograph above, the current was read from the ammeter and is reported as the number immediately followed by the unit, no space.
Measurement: 7A
